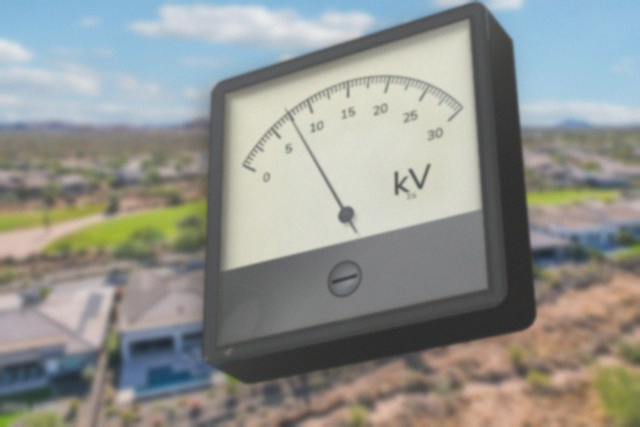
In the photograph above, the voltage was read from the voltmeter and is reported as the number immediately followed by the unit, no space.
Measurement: 7.5kV
